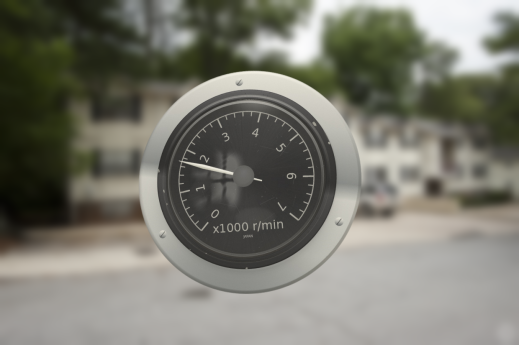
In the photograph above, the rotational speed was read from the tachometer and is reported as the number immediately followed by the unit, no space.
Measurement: 1700rpm
